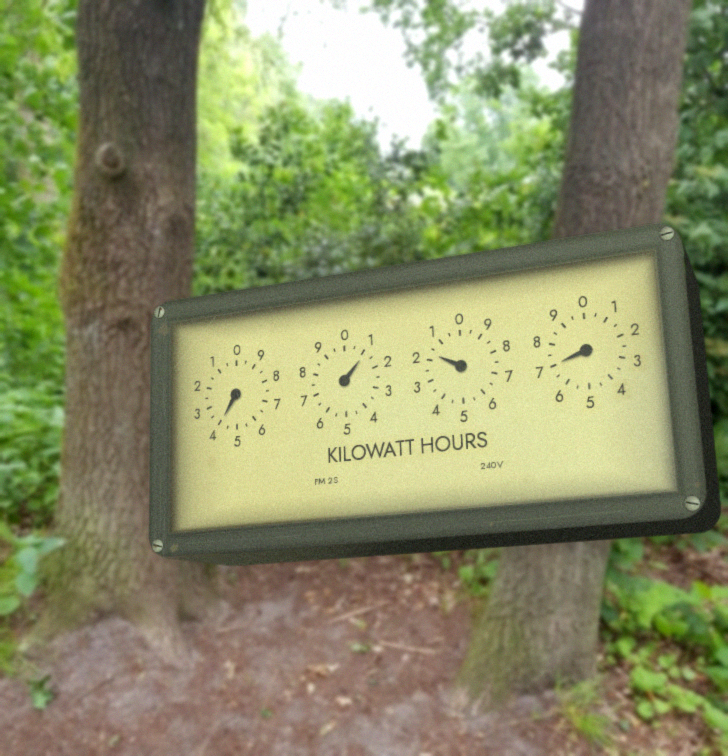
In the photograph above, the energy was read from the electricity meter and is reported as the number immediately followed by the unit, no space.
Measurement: 4117kWh
